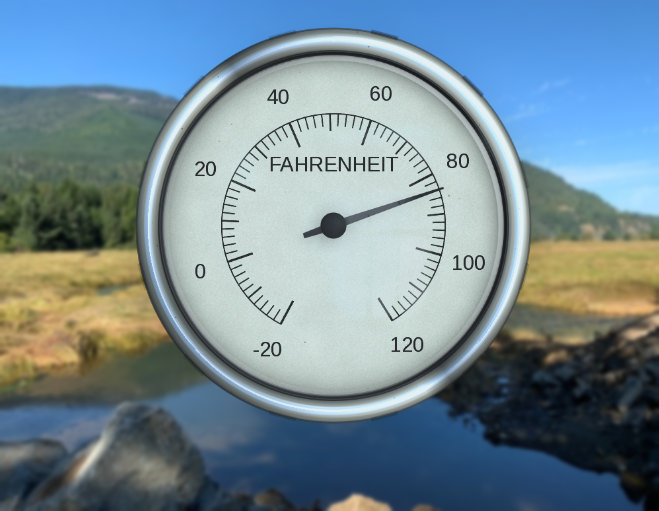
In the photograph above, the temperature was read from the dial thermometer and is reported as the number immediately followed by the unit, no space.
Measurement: 84°F
